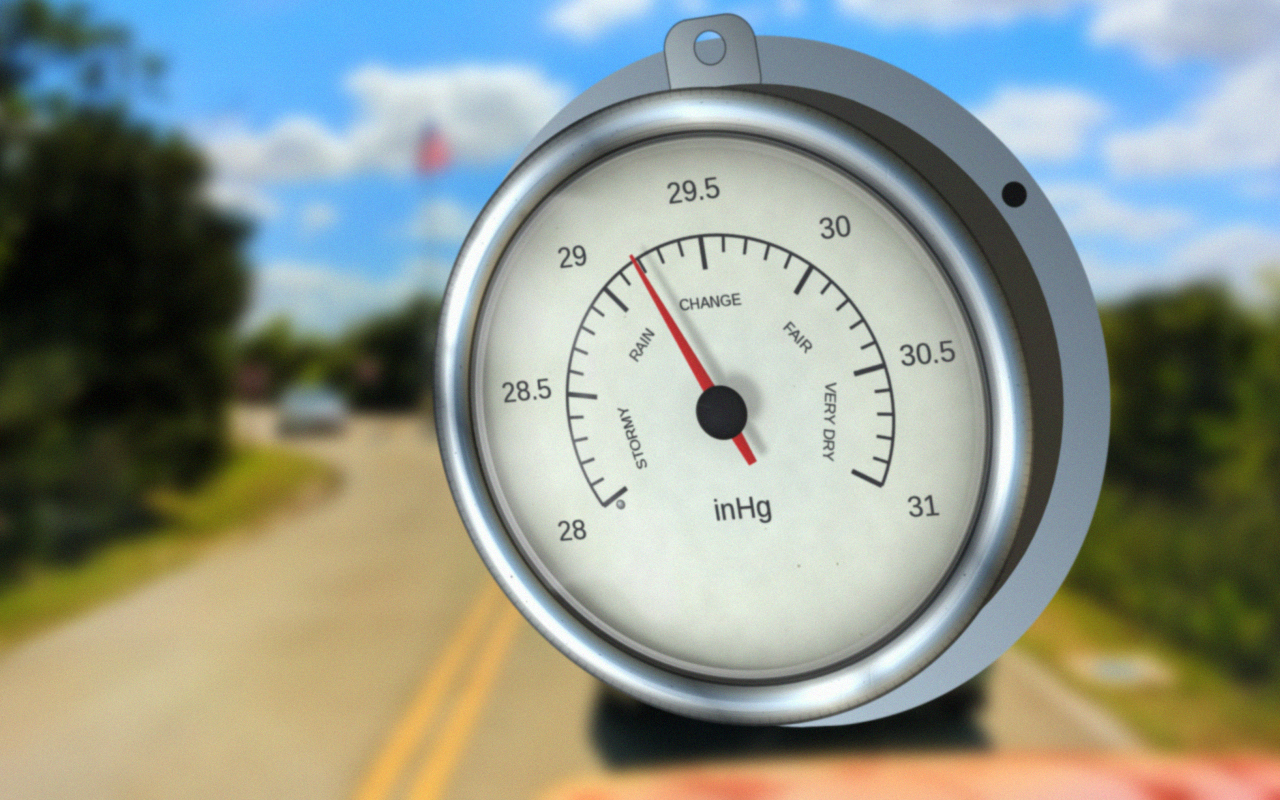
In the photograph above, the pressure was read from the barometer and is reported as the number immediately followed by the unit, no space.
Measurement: 29.2inHg
